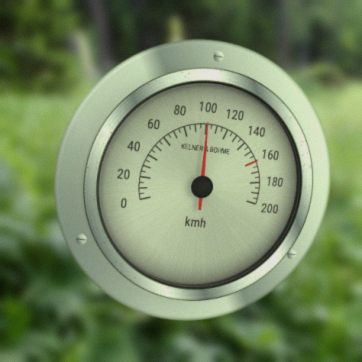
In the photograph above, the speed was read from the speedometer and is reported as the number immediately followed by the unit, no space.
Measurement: 100km/h
